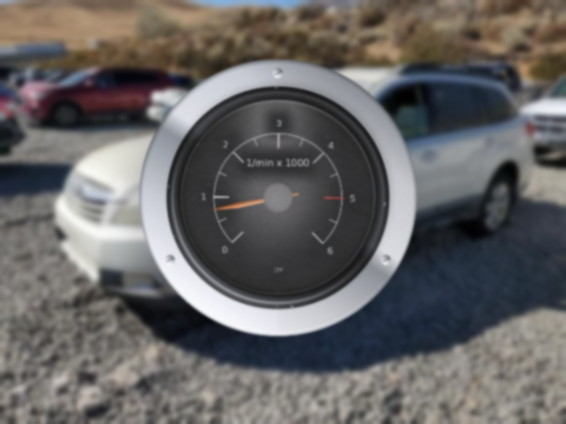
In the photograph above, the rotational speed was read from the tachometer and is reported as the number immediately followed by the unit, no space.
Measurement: 750rpm
